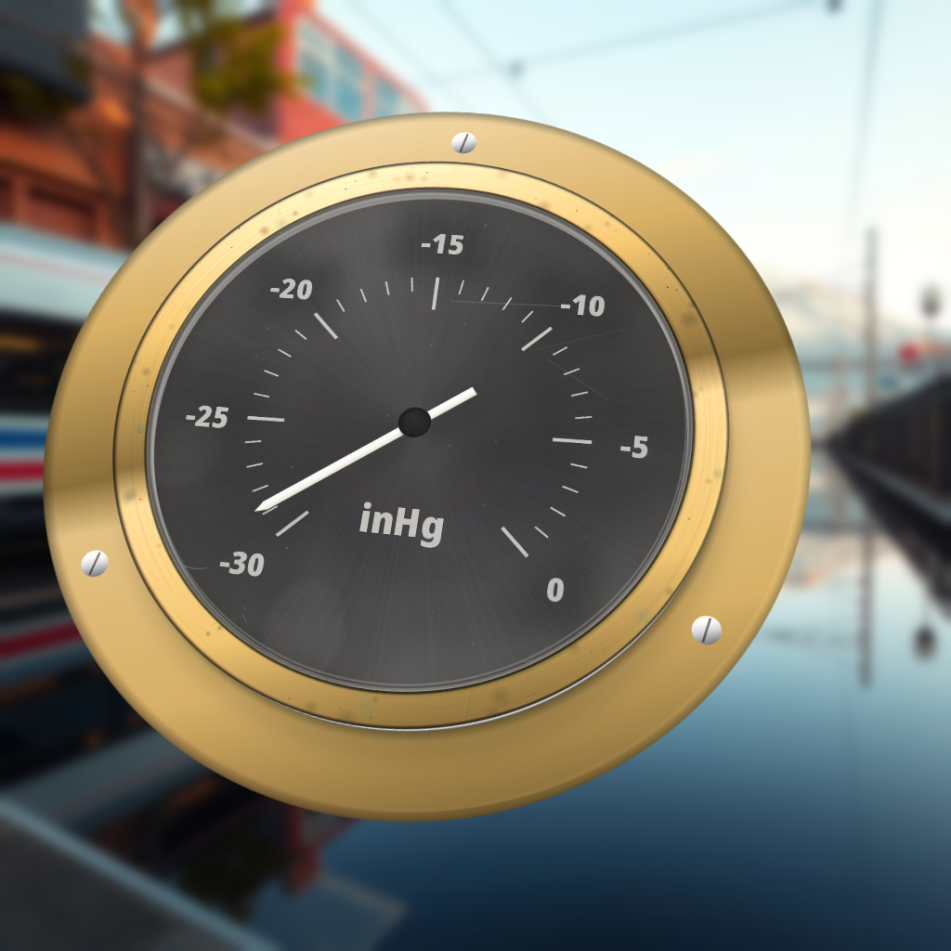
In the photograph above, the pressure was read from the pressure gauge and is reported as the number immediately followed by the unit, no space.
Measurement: -29inHg
